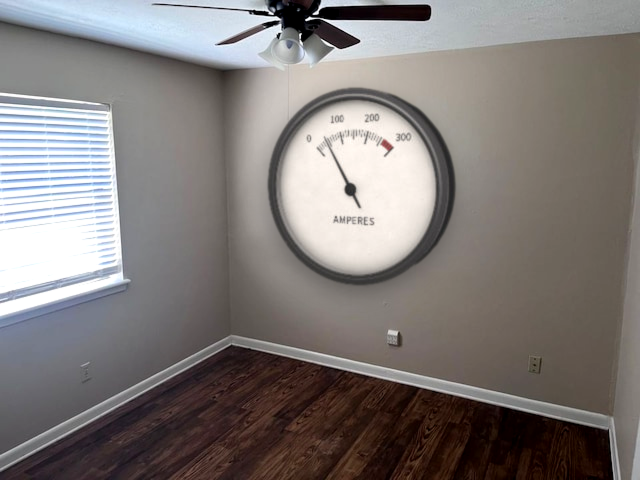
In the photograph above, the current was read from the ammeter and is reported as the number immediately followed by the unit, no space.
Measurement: 50A
